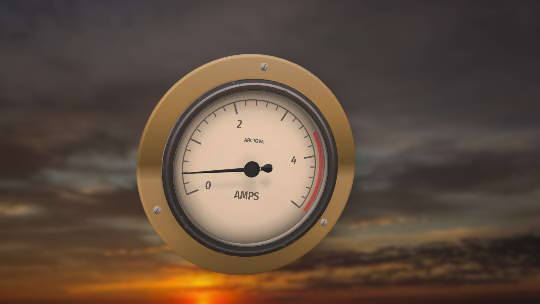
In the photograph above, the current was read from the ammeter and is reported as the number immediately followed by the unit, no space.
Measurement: 0.4A
